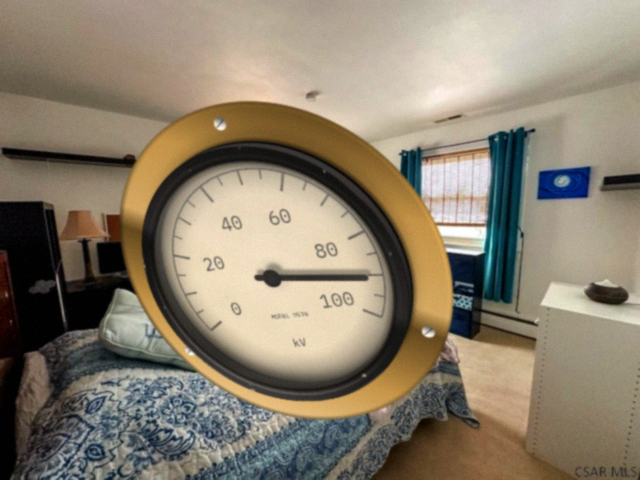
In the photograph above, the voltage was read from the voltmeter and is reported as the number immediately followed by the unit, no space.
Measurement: 90kV
